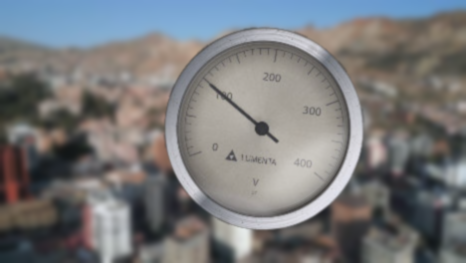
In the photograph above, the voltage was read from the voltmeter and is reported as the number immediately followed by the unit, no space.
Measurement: 100V
